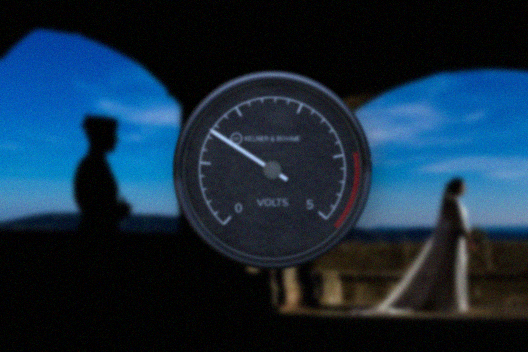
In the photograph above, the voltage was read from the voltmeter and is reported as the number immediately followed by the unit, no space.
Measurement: 1.5V
